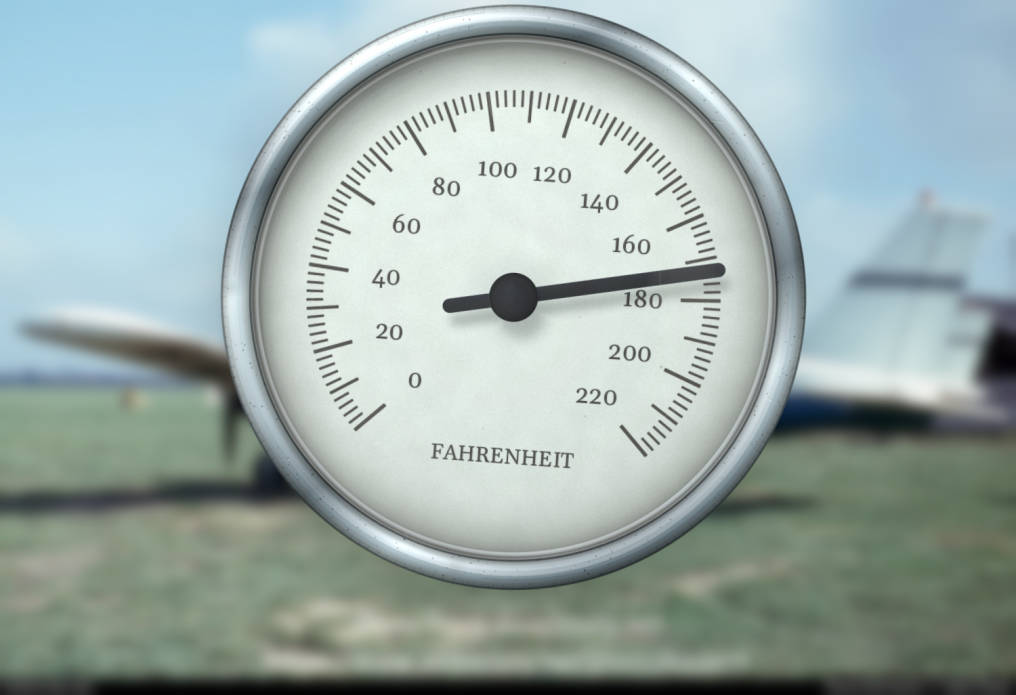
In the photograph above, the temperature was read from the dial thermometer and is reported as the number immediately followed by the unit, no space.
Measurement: 173°F
